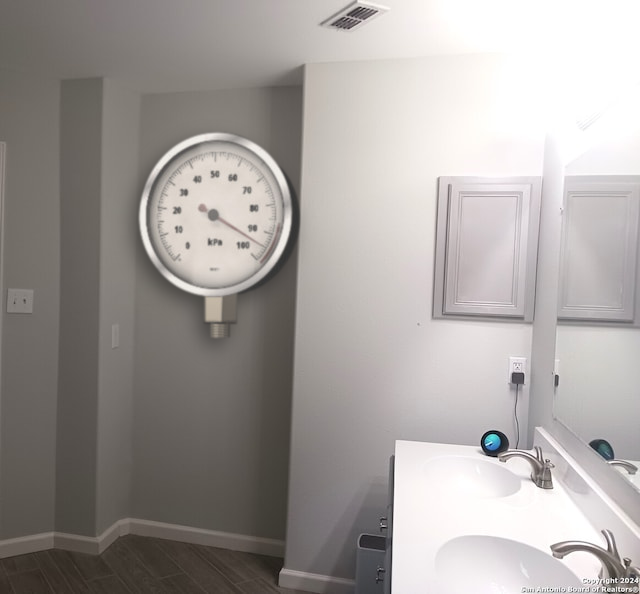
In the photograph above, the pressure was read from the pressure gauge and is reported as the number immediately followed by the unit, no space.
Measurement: 95kPa
